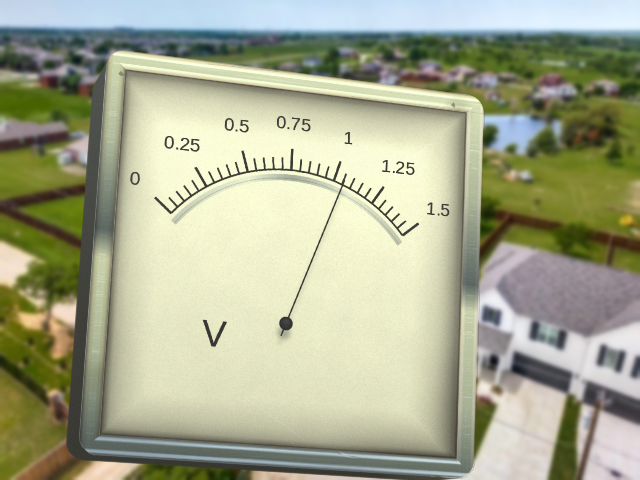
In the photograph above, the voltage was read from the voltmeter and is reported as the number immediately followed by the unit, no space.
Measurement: 1.05V
